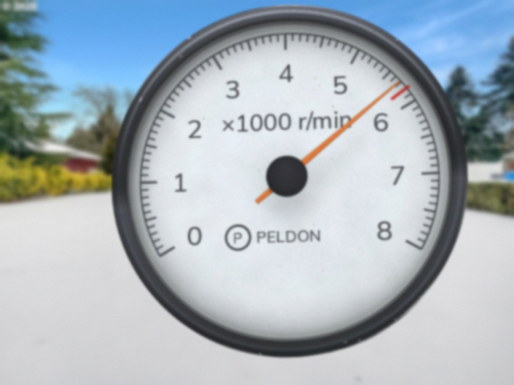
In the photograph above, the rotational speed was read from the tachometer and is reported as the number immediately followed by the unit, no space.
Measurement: 5700rpm
